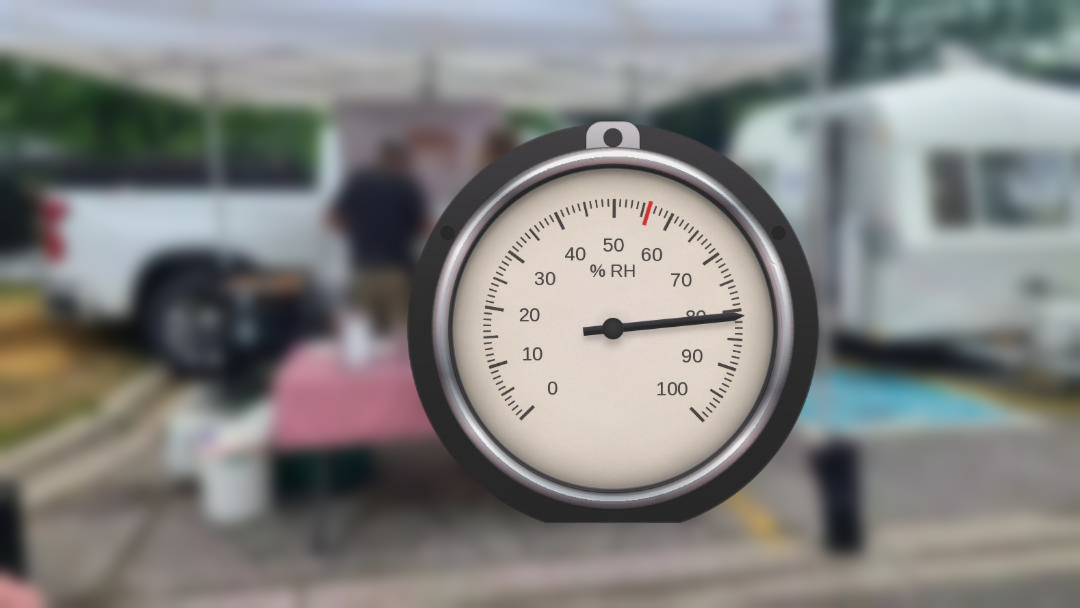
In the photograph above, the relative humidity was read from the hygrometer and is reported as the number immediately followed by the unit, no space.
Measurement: 81%
